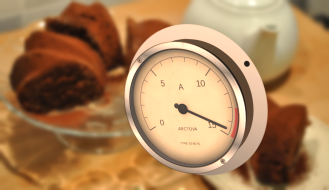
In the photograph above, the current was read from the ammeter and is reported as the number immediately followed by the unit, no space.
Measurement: 14.5A
